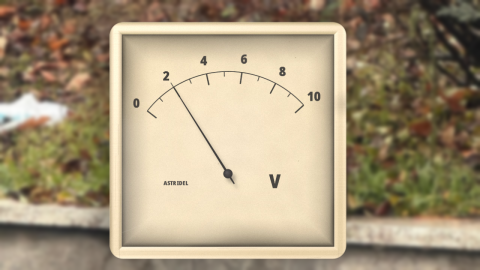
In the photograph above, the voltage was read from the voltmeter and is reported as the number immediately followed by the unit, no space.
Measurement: 2V
